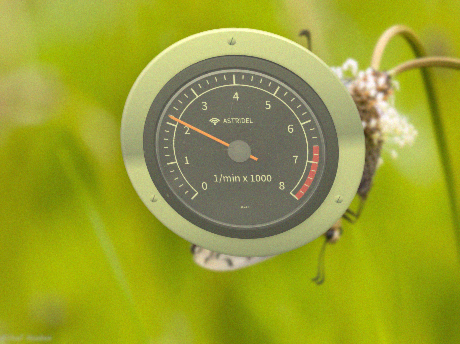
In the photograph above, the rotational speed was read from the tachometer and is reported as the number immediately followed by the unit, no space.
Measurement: 2200rpm
